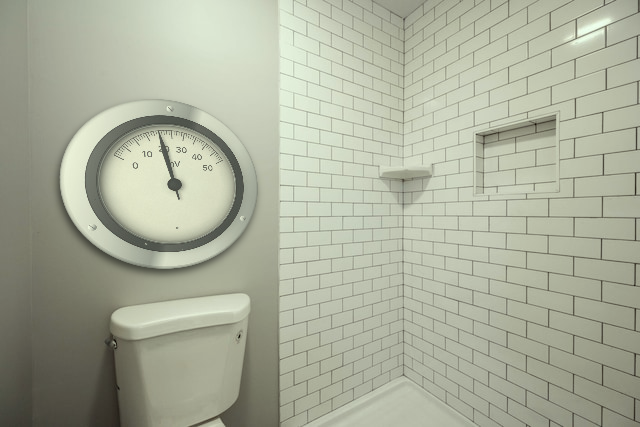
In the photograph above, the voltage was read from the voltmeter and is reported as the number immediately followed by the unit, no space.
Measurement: 20mV
